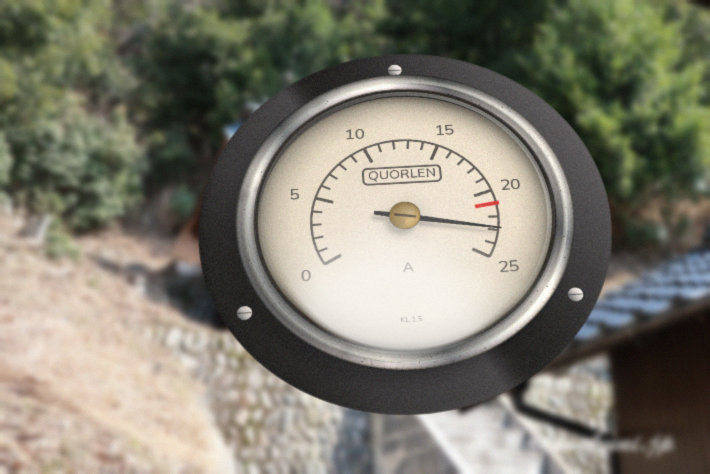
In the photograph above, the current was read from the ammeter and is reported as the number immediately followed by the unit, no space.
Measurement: 23A
